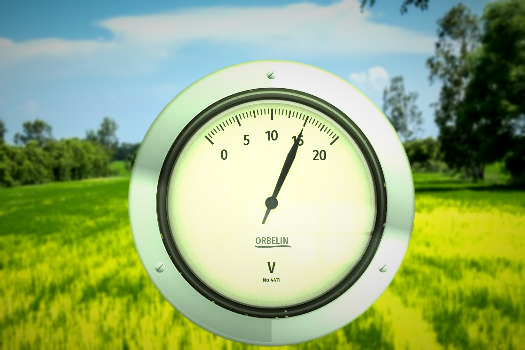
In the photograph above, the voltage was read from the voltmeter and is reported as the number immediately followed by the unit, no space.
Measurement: 15V
